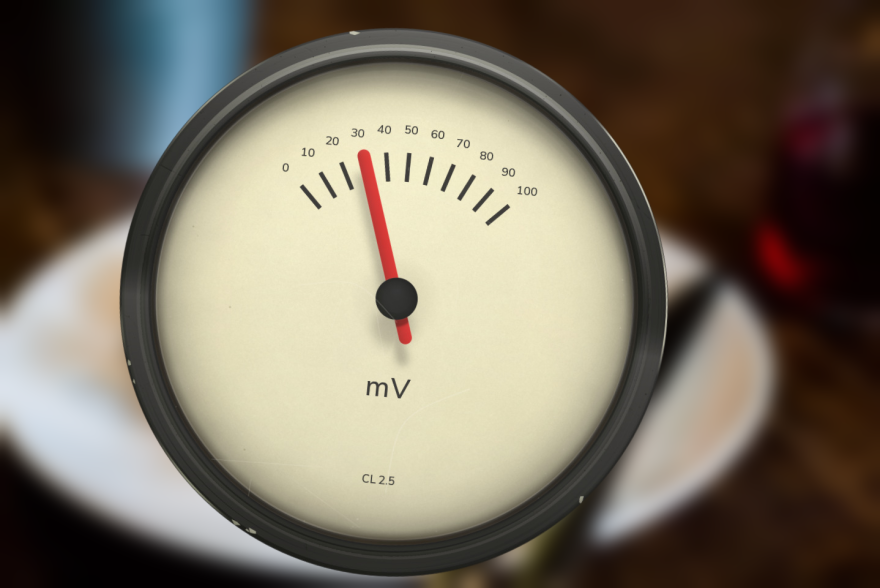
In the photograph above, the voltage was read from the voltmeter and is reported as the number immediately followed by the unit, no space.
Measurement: 30mV
